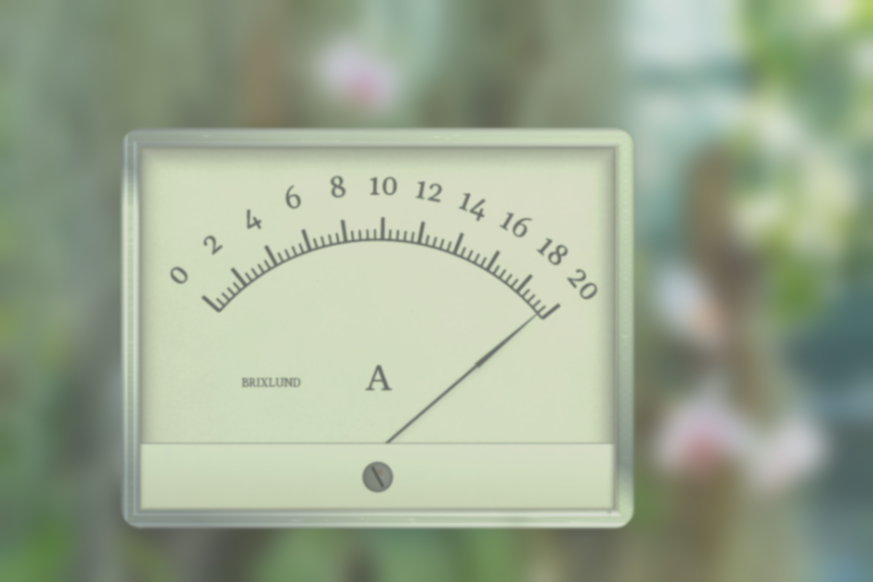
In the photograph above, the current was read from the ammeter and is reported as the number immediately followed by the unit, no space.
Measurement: 19.6A
